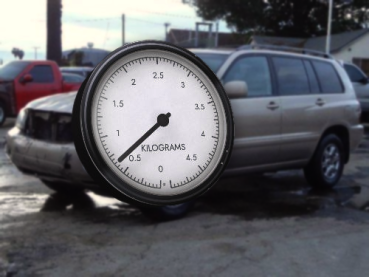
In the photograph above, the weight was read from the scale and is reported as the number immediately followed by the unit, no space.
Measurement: 0.65kg
